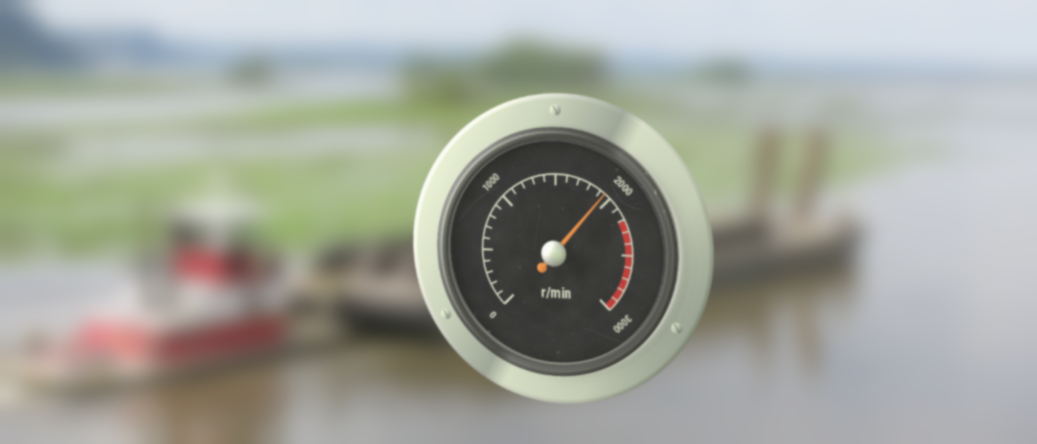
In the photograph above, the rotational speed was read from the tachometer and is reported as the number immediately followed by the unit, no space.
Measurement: 1950rpm
